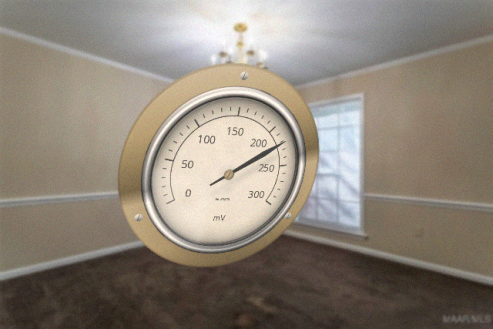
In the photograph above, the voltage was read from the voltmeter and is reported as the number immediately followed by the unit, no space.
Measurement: 220mV
